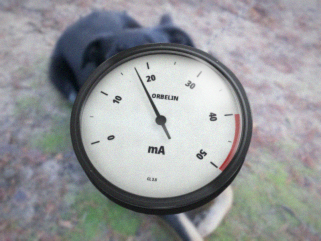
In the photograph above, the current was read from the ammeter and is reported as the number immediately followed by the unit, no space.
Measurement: 17.5mA
